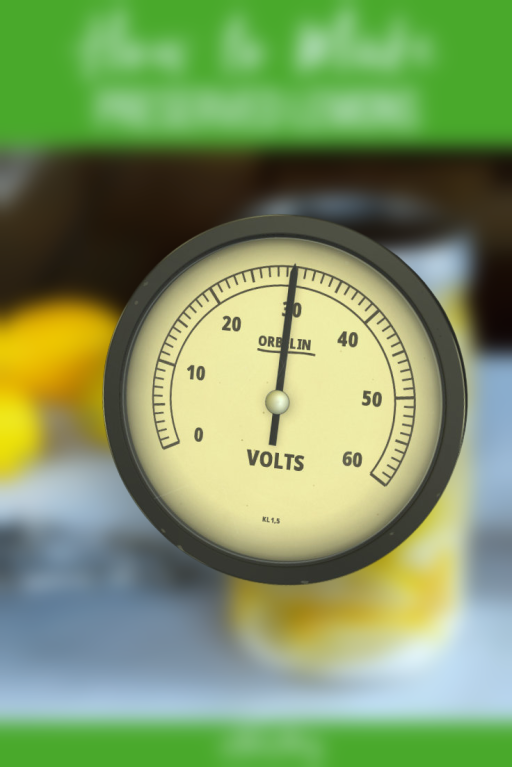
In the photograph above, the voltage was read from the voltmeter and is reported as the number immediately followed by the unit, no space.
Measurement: 30V
